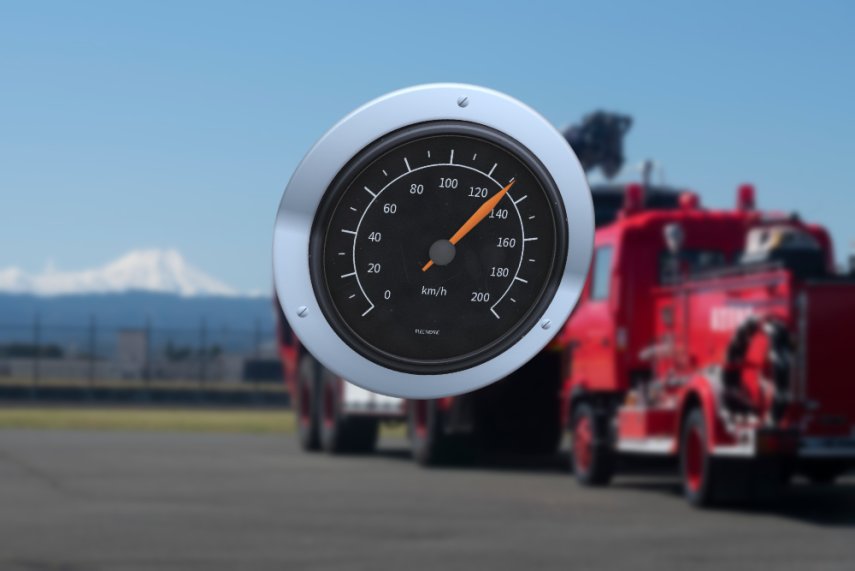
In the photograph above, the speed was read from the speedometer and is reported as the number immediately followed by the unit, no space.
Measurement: 130km/h
